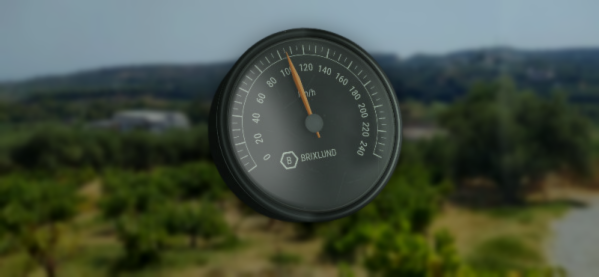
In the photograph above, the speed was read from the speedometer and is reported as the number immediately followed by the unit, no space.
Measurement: 105km/h
